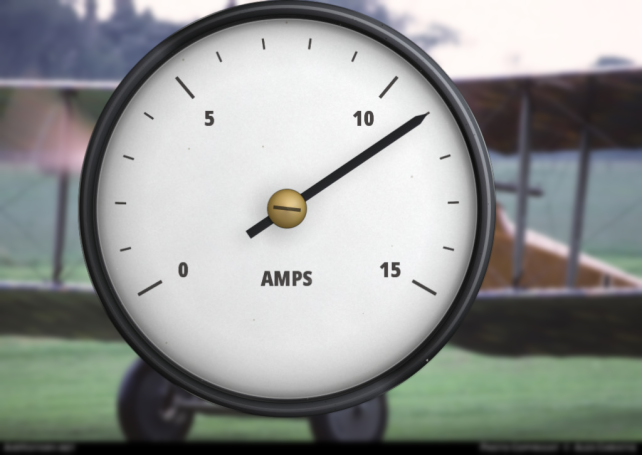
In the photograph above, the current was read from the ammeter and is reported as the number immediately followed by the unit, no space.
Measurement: 11A
